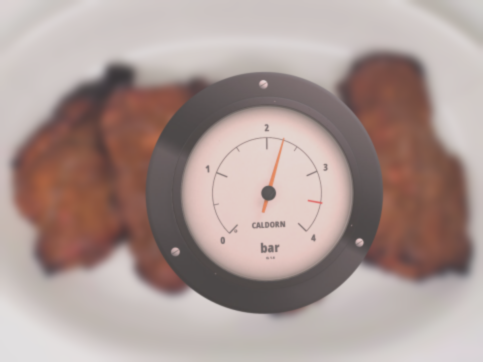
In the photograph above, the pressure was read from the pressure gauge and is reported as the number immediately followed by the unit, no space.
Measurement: 2.25bar
